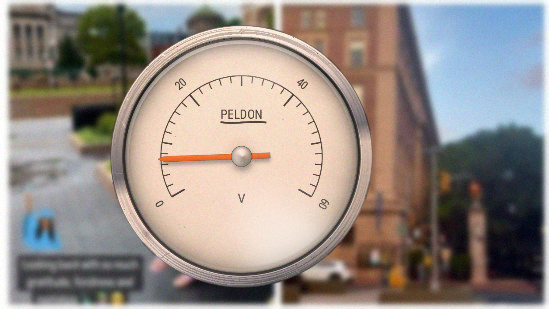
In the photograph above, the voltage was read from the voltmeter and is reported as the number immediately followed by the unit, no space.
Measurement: 7V
